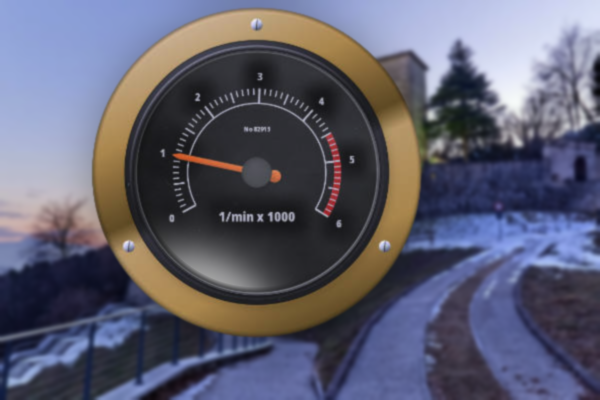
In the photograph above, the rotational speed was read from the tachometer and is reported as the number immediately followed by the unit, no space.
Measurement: 1000rpm
